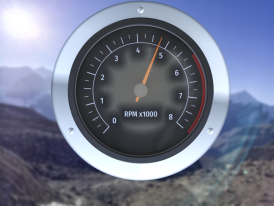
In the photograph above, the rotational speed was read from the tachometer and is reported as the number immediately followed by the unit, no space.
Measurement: 4750rpm
